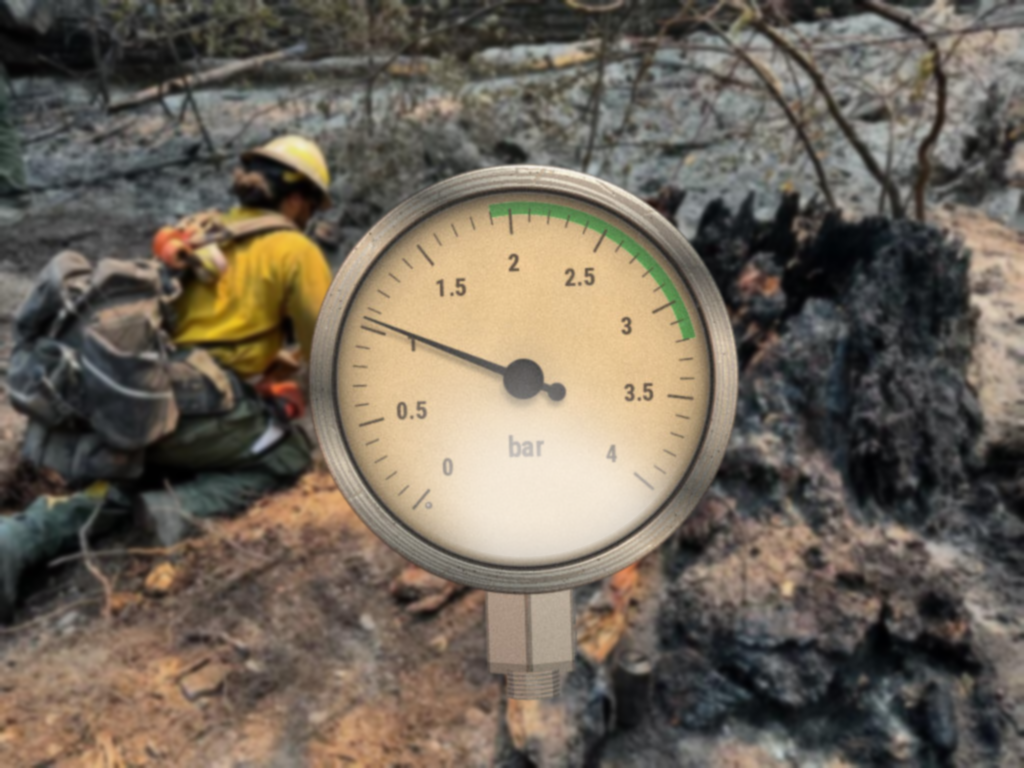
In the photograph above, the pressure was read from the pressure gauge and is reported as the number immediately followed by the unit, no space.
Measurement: 1.05bar
